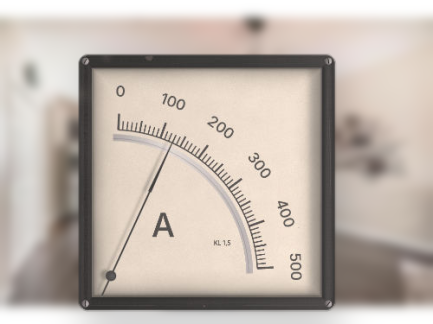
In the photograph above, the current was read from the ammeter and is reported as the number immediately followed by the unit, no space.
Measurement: 130A
